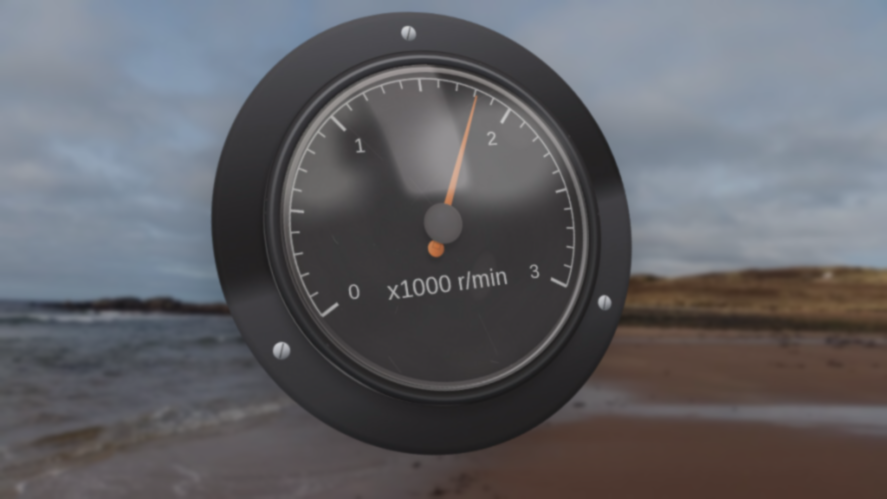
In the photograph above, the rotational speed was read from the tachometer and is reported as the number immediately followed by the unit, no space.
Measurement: 1800rpm
